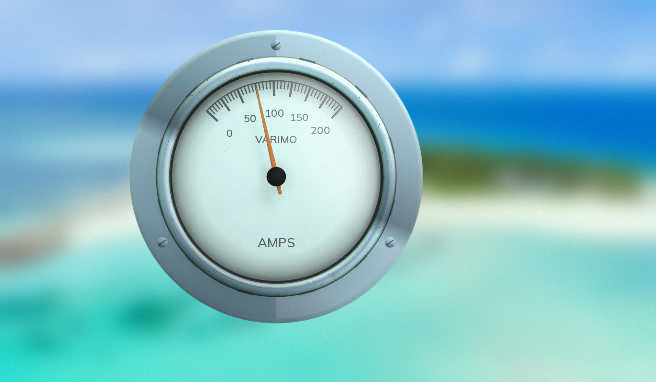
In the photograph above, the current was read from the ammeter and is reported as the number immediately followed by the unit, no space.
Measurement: 75A
